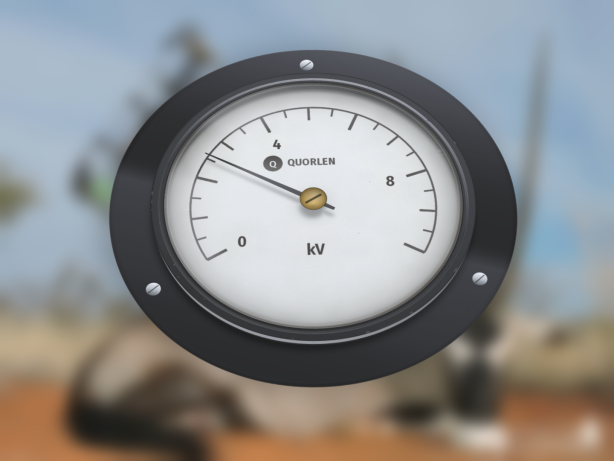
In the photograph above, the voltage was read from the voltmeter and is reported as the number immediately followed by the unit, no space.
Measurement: 2.5kV
